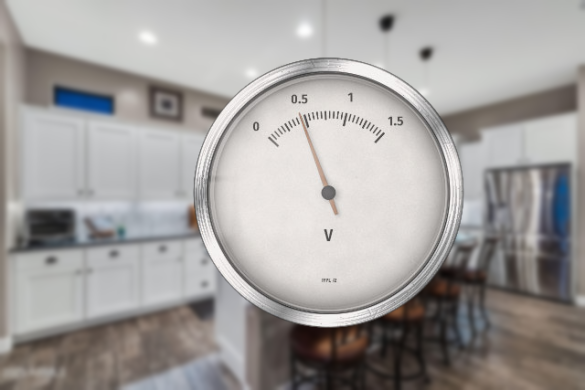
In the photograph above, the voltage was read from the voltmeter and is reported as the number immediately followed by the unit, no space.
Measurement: 0.45V
